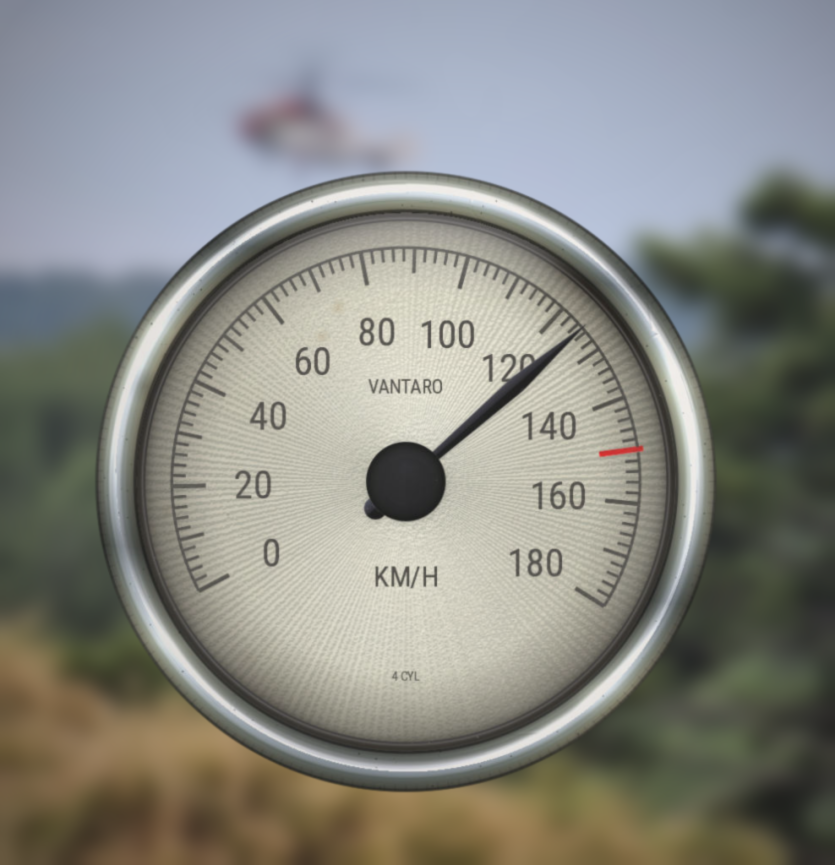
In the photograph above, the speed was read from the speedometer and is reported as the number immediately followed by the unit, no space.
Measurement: 125km/h
